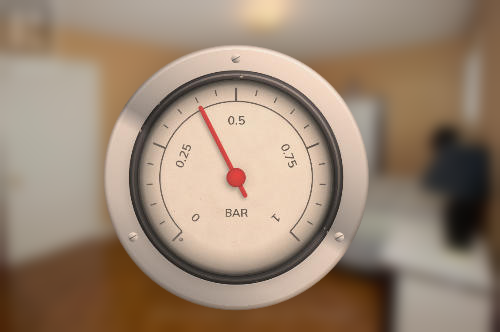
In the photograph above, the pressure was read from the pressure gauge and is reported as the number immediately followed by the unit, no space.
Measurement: 0.4bar
